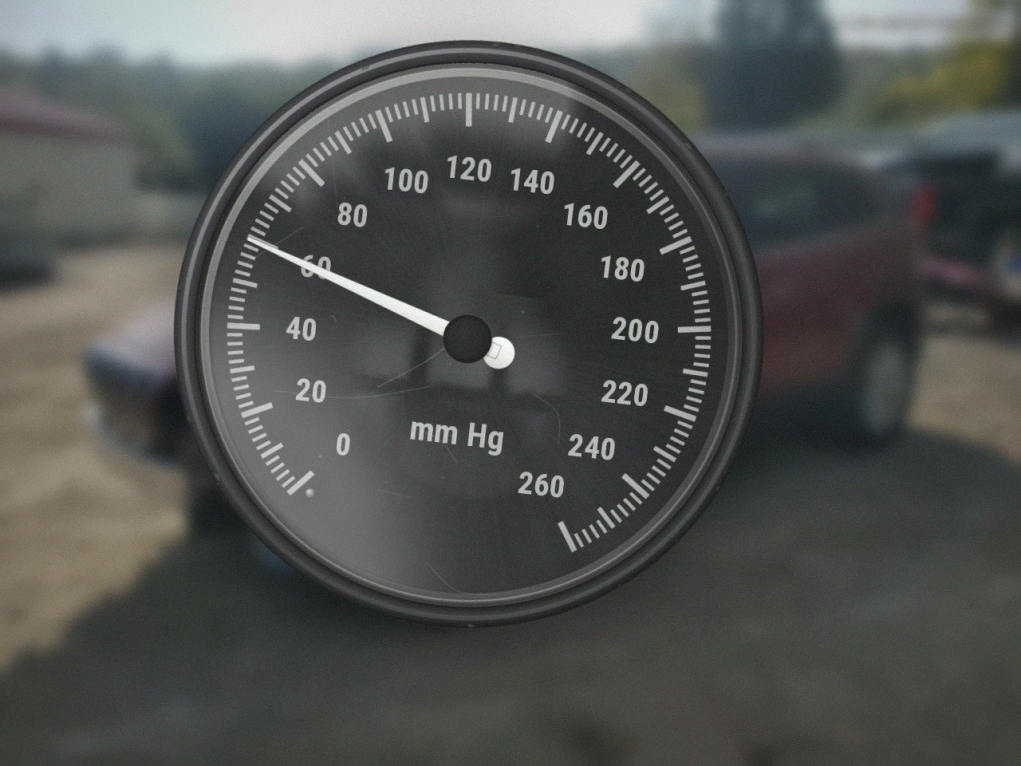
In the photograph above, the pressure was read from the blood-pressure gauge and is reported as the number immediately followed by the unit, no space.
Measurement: 60mmHg
